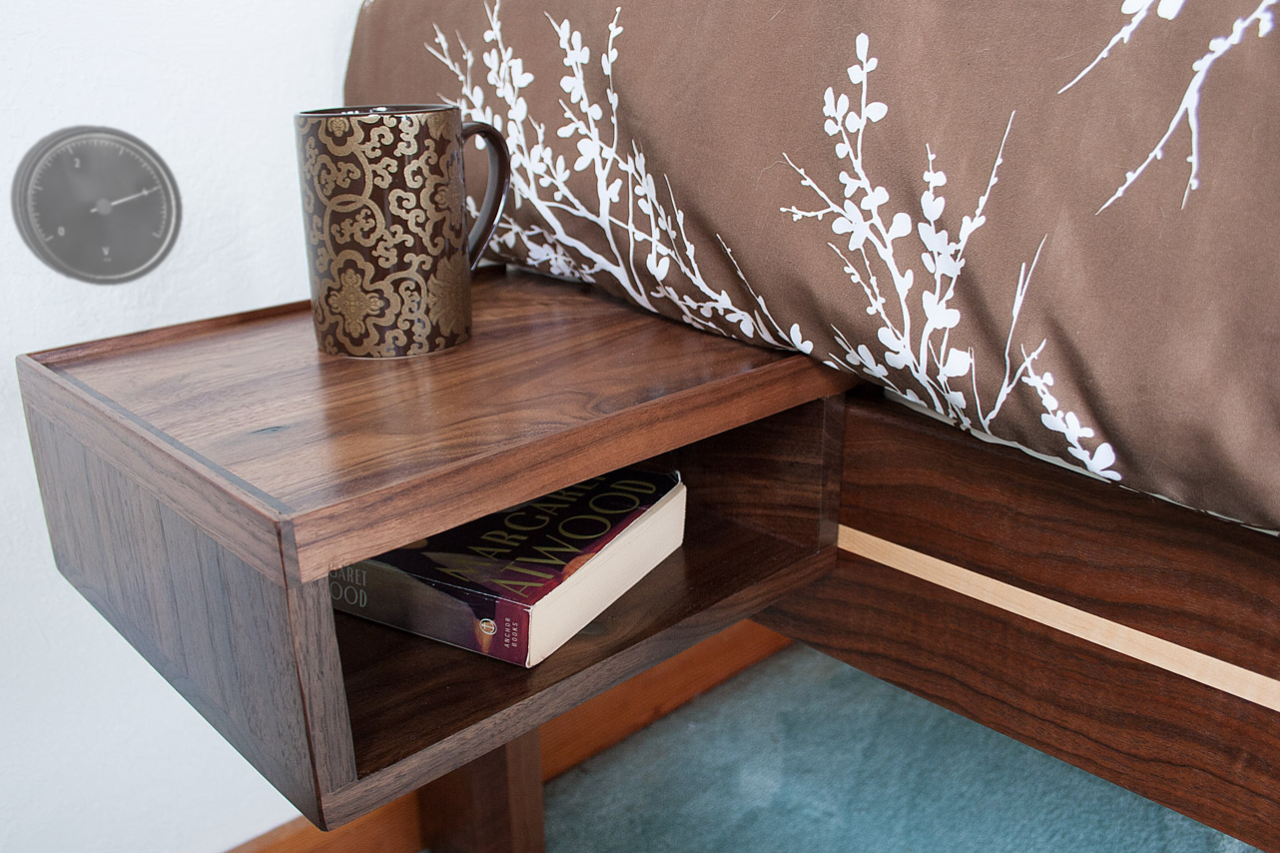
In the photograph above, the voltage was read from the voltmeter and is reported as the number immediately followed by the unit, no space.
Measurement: 4V
